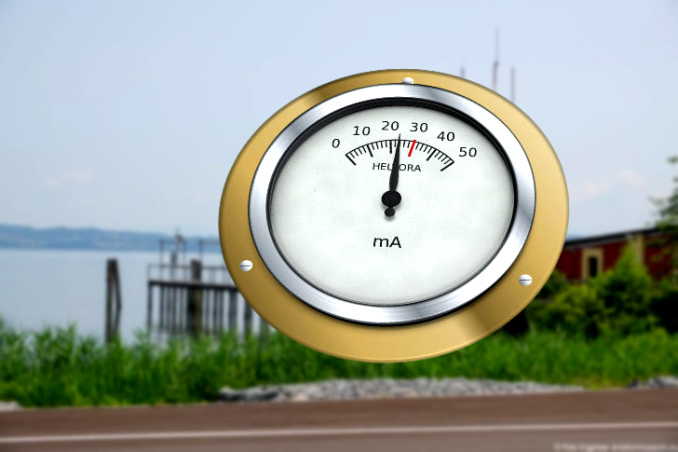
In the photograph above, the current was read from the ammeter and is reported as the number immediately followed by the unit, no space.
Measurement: 24mA
